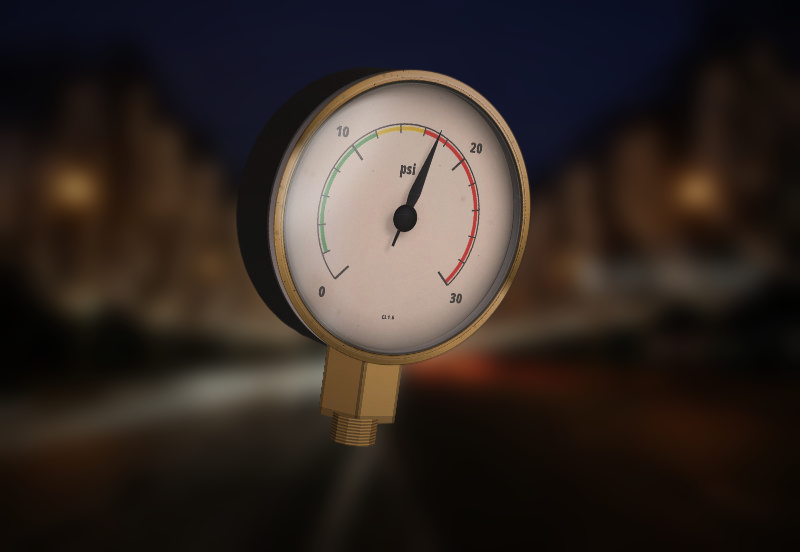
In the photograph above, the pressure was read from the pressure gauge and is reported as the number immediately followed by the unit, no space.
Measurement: 17psi
